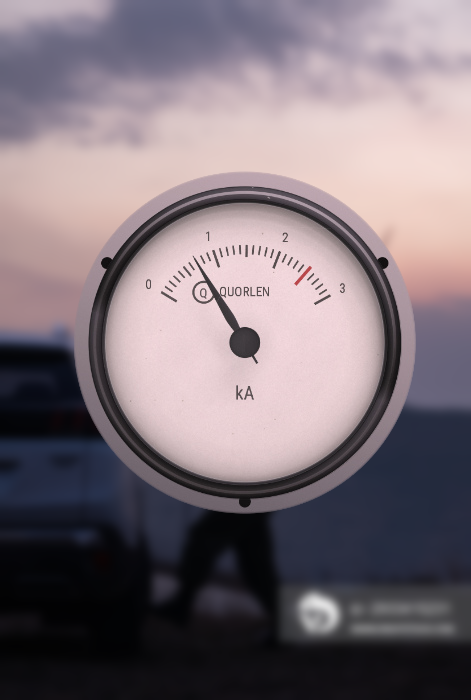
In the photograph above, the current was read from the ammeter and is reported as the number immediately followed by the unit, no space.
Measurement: 0.7kA
